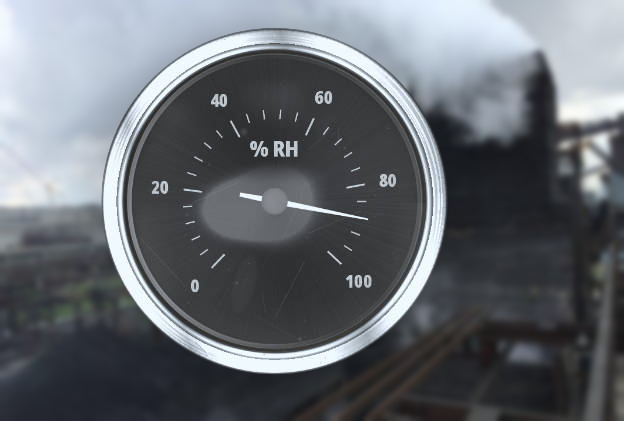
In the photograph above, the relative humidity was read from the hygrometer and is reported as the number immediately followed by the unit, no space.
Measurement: 88%
